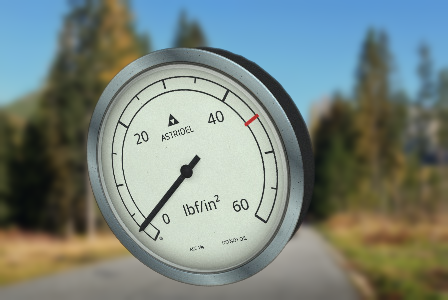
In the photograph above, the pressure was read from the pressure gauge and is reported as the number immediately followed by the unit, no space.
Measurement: 2.5psi
